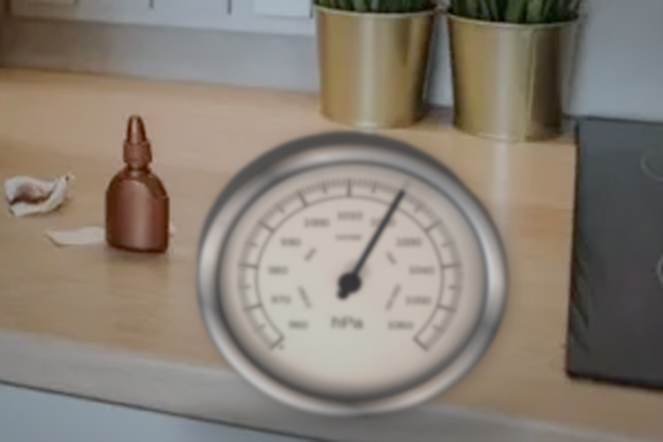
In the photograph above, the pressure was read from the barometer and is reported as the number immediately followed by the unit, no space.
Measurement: 1020hPa
